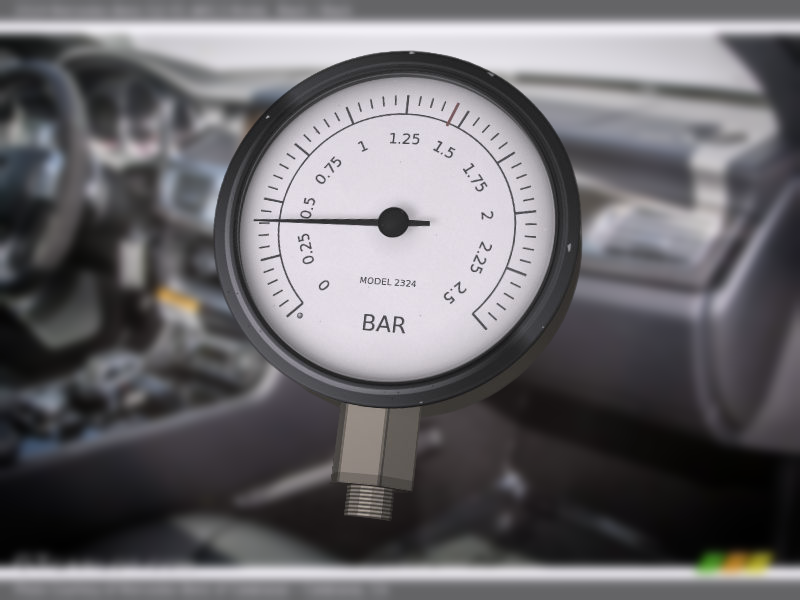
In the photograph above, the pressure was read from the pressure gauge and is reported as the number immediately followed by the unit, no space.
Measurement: 0.4bar
